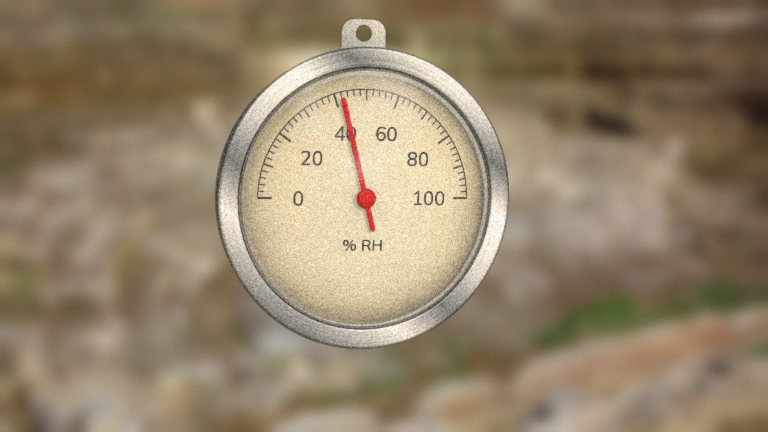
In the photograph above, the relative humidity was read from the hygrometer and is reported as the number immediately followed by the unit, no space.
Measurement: 42%
